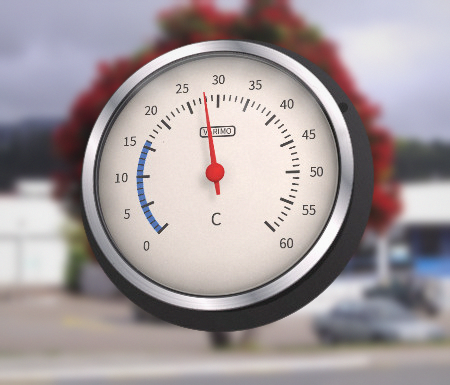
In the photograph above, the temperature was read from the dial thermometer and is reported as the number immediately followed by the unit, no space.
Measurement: 28°C
